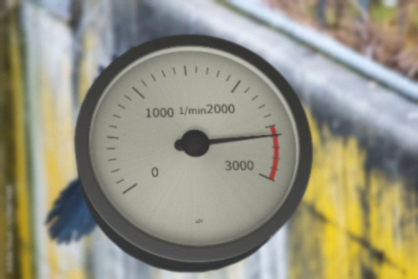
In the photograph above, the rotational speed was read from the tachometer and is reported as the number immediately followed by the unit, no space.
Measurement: 2600rpm
